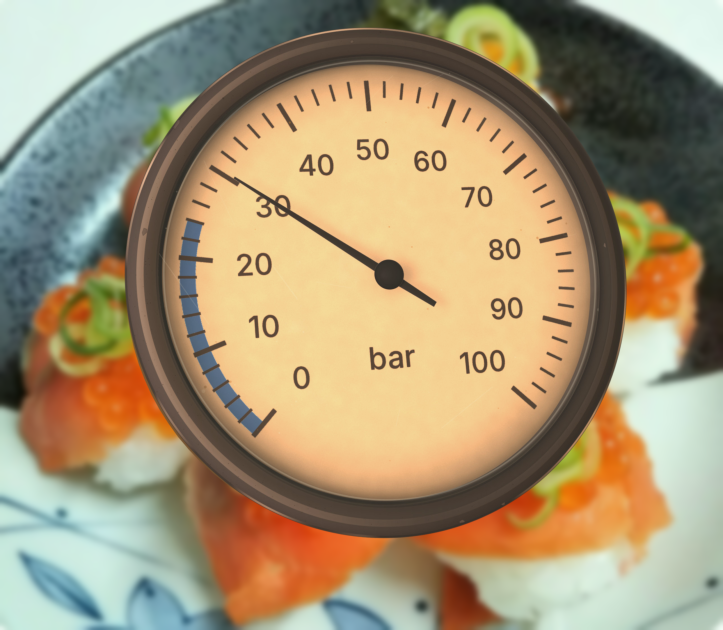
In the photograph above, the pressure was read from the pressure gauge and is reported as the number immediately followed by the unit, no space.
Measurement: 30bar
